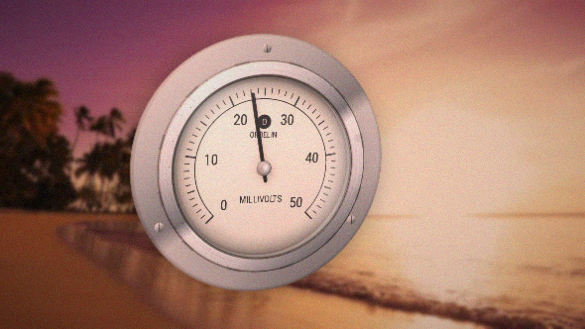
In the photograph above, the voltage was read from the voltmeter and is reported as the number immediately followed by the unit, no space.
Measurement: 23mV
